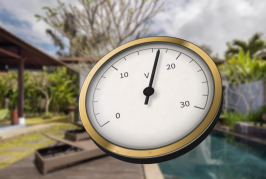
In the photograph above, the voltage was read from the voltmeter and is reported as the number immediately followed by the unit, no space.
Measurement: 17V
